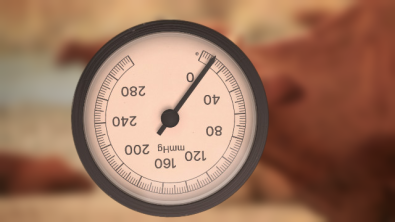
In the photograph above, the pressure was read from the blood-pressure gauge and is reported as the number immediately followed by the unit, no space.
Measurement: 10mmHg
